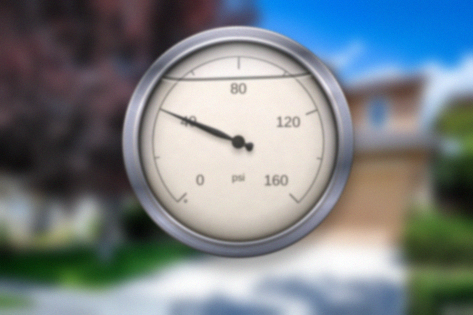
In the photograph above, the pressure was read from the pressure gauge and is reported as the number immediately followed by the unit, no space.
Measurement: 40psi
